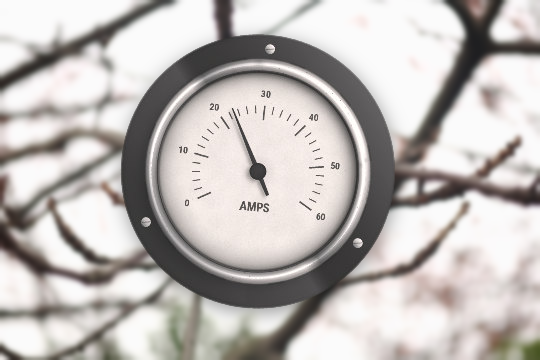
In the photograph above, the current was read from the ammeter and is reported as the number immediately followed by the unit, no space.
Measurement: 23A
